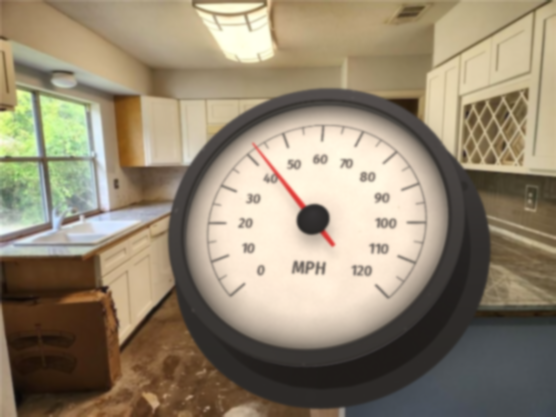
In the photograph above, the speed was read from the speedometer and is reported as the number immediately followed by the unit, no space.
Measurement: 42.5mph
